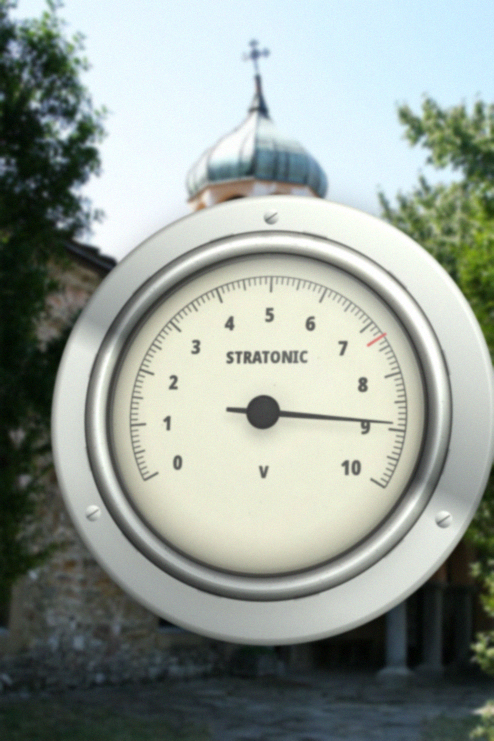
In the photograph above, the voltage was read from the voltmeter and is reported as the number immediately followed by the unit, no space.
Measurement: 8.9V
